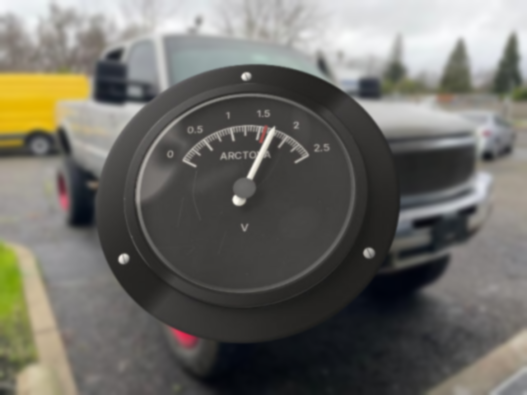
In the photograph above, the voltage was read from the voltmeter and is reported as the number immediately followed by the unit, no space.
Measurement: 1.75V
